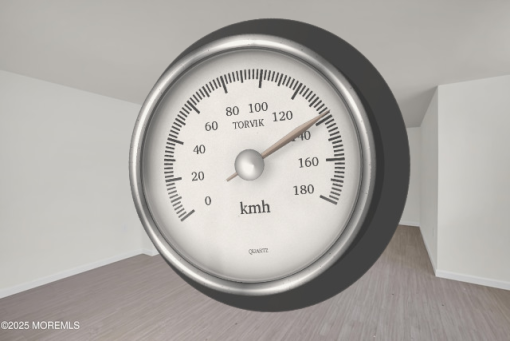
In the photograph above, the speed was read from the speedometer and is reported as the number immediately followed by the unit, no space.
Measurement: 138km/h
